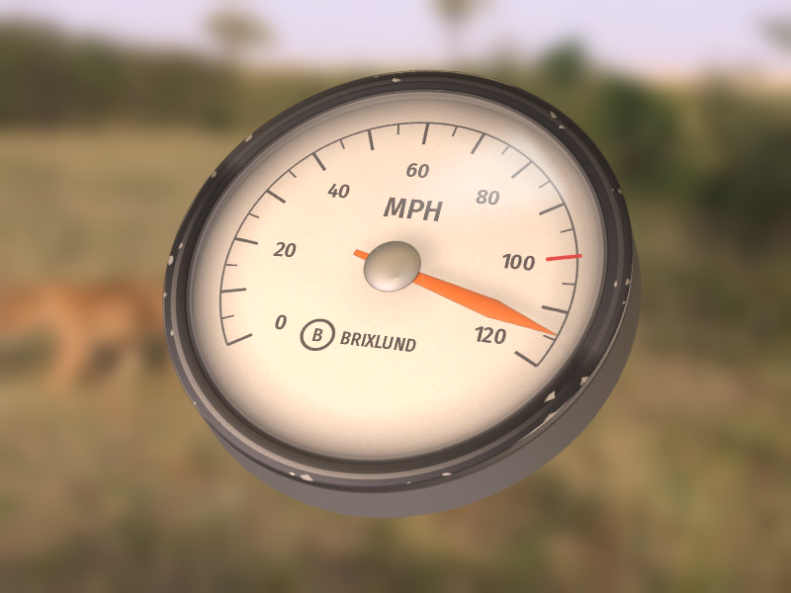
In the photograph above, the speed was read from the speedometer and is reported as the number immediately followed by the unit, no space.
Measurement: 115mph
